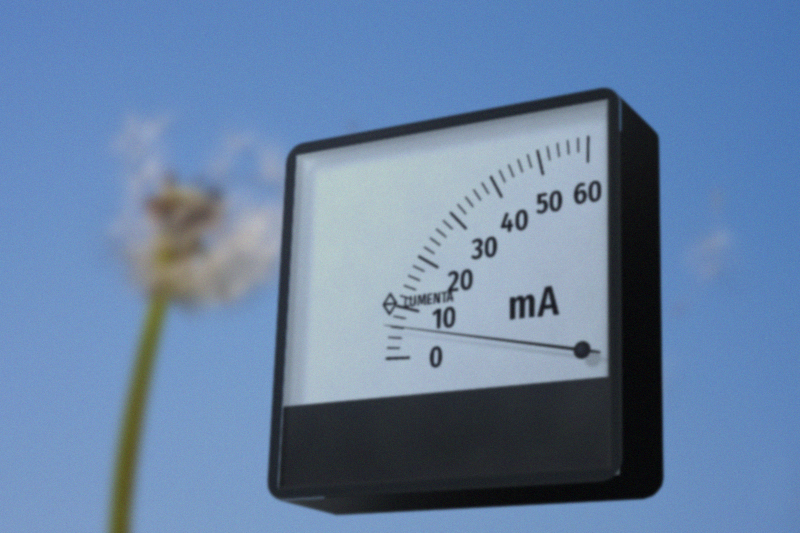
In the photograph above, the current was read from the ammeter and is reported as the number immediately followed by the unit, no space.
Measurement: 6mA
